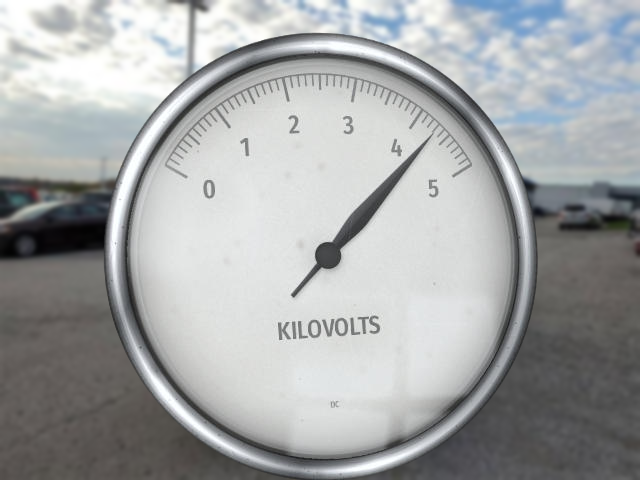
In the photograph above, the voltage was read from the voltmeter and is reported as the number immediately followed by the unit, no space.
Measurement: 4.3kV
